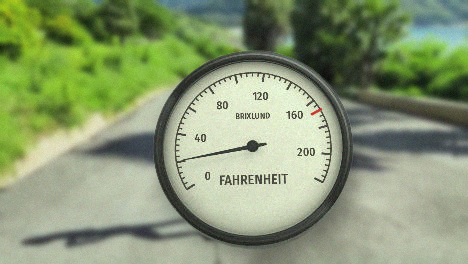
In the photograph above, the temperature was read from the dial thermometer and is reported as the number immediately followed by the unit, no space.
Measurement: 20°F
